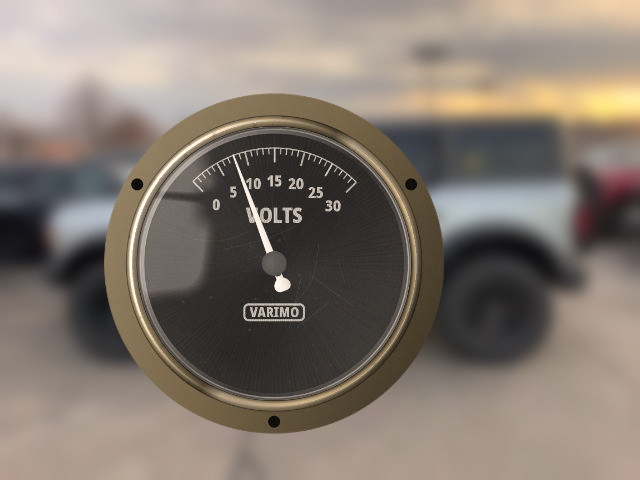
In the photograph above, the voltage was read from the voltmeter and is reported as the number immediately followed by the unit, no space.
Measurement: 8V
